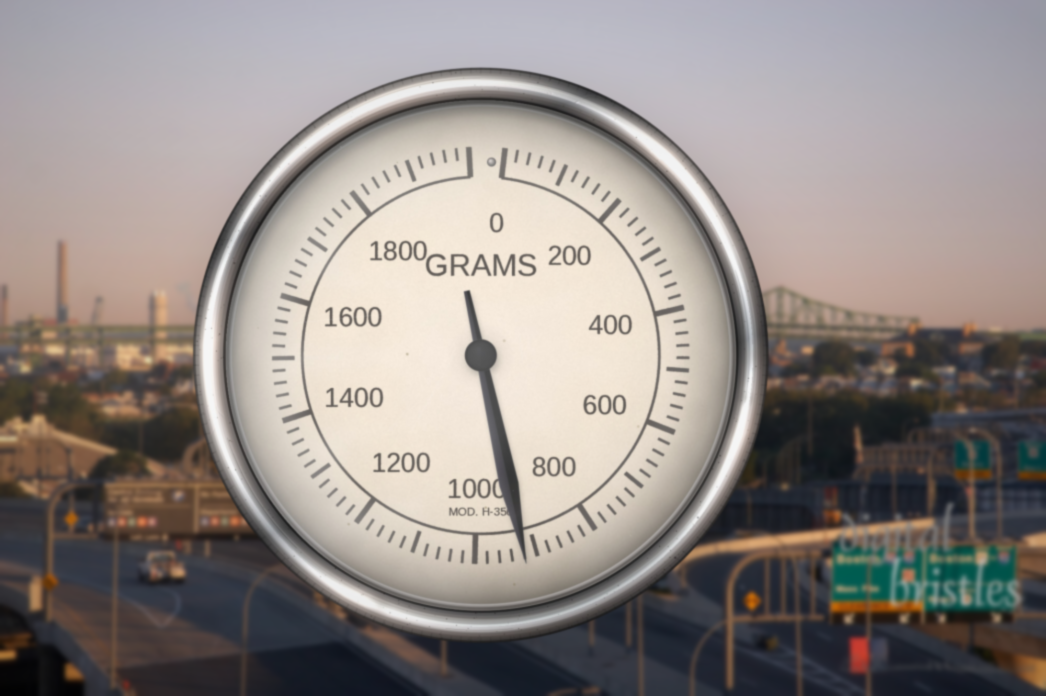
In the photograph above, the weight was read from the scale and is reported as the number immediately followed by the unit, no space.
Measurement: 920g
